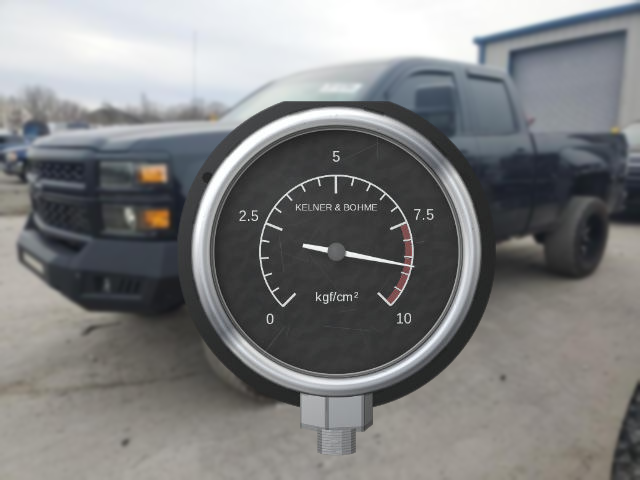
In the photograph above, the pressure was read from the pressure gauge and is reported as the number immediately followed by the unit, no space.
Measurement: 8.75kg/cm²
